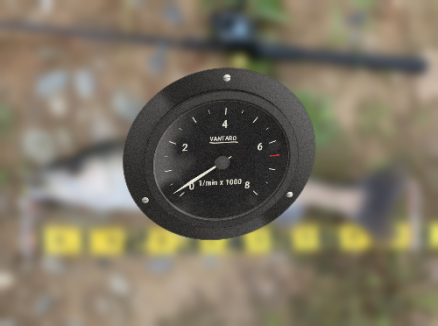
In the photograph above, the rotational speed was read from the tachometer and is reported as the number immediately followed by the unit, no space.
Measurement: 250rpm
